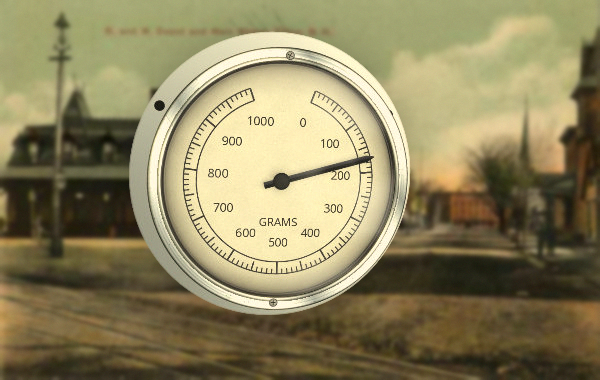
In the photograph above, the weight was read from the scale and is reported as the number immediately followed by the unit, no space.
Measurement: 170g
